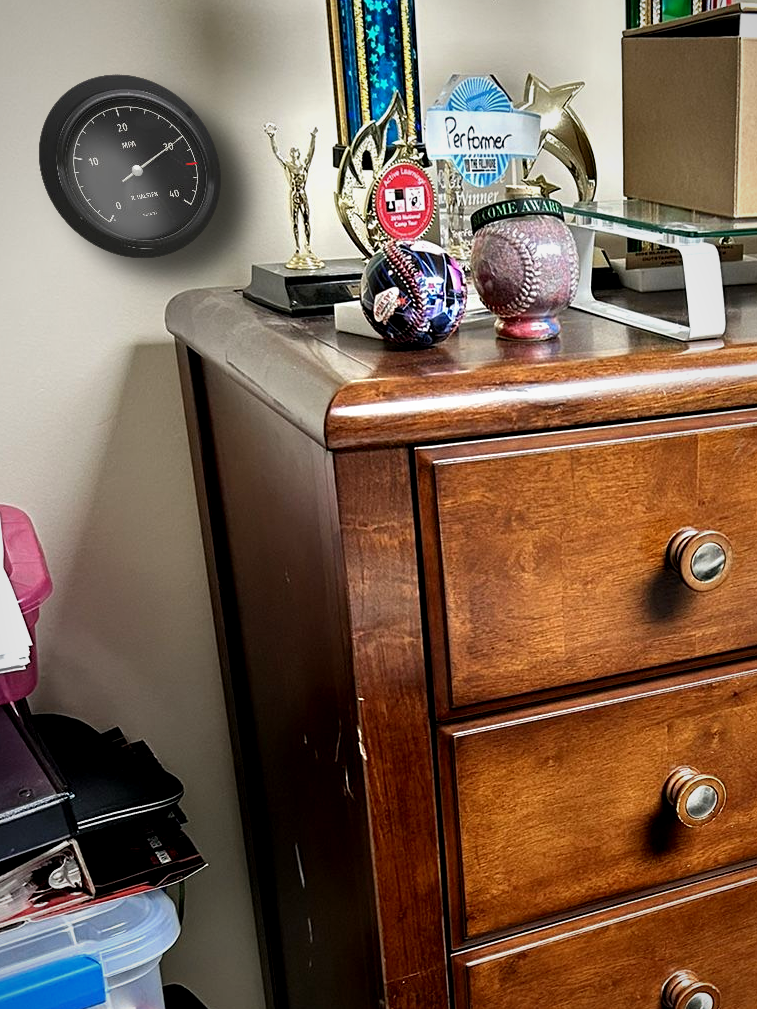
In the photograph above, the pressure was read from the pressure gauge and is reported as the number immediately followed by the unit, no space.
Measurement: 30MPa
